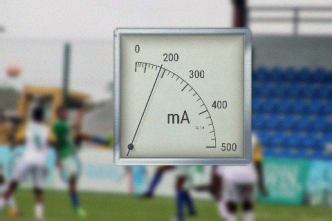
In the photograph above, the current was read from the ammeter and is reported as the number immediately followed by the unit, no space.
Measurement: 180mA
